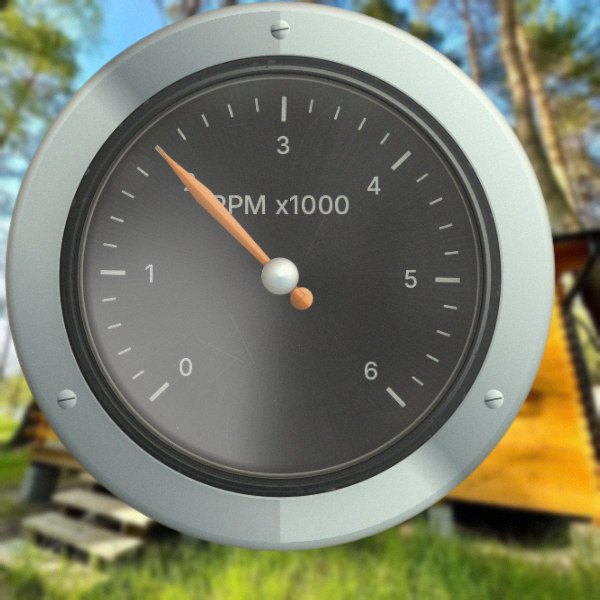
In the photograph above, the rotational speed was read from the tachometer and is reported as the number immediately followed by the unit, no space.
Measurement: 2000rpm
